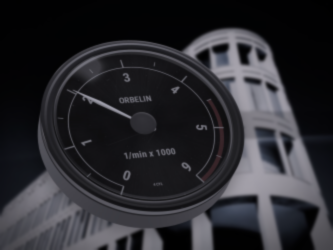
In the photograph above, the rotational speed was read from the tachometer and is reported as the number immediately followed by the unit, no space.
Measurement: 2000rpm
